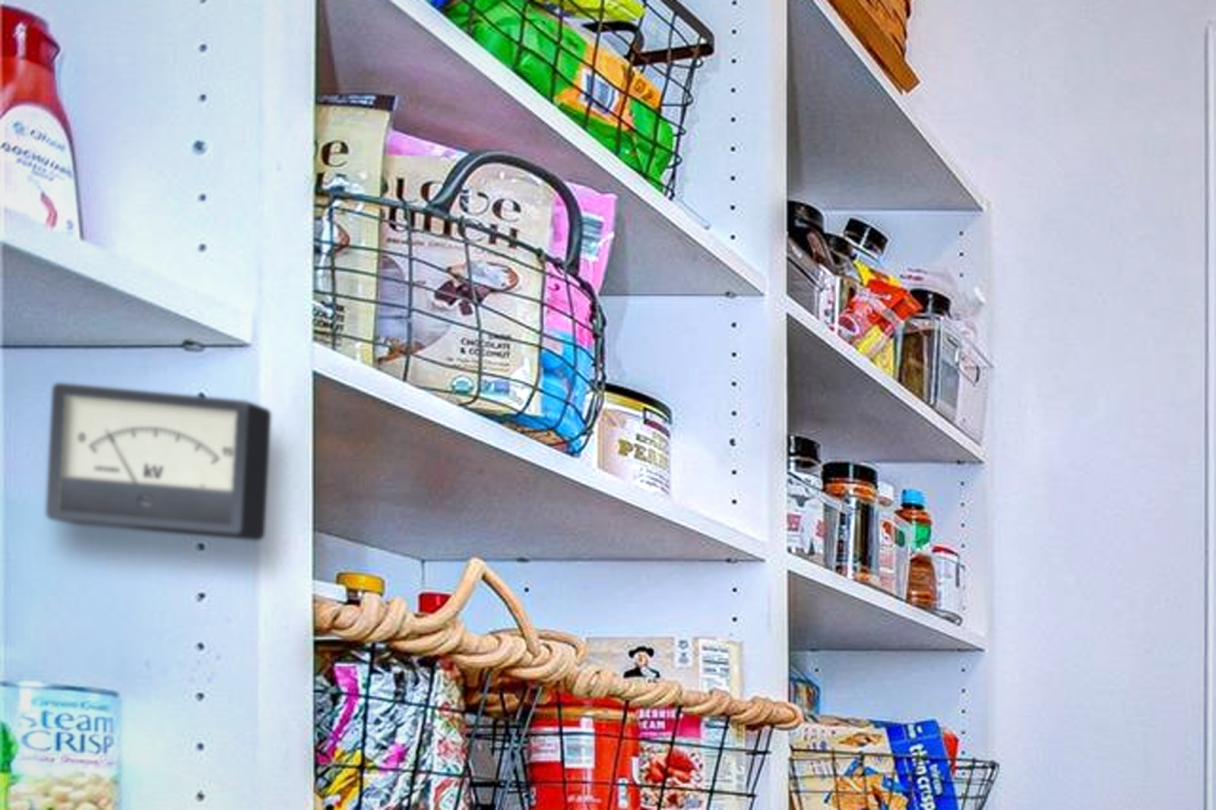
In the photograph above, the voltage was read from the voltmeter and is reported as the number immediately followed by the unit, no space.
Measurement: 2.5kV
